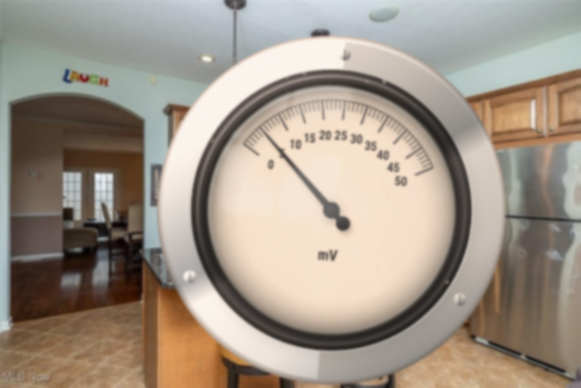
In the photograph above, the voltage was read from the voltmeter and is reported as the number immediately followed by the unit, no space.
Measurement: 5mV
